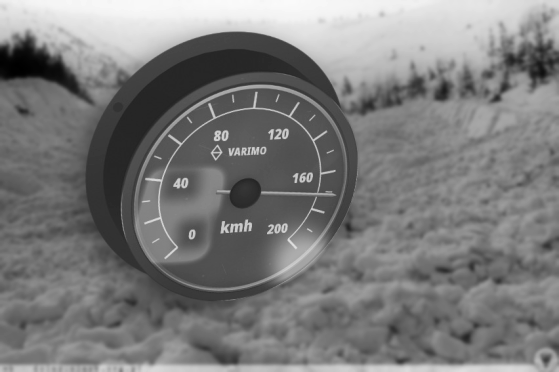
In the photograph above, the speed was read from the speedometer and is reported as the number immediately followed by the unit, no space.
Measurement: 170km/h
